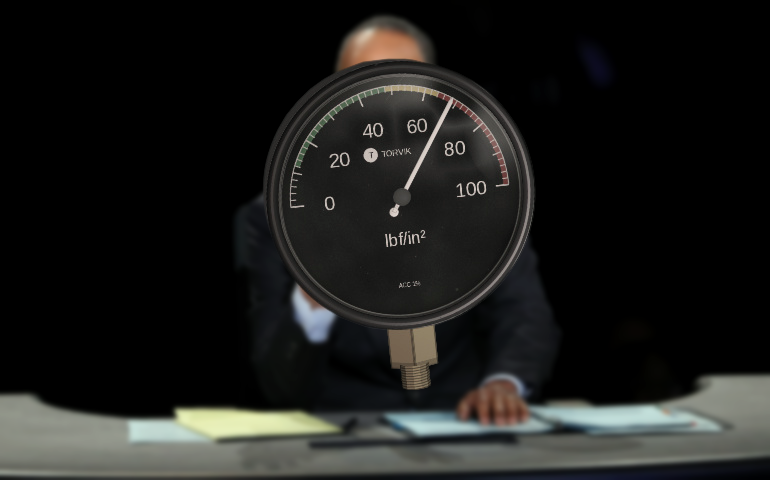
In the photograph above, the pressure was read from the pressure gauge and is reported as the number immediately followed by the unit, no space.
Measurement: 68psi
